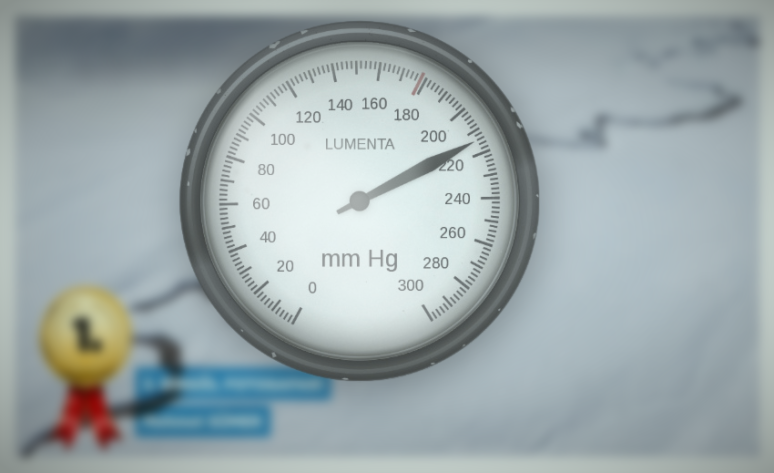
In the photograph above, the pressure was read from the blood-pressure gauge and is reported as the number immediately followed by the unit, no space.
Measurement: 214mmHg
